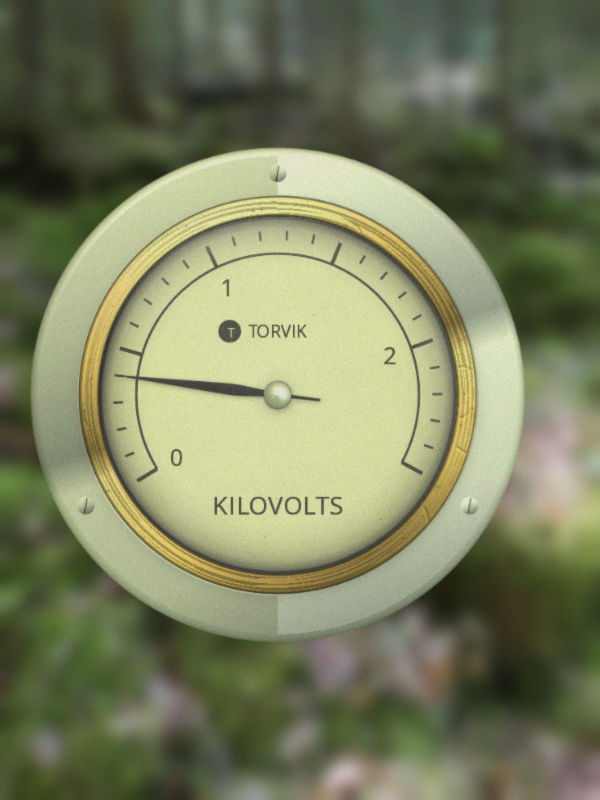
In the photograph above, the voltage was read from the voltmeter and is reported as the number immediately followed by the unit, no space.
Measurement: 0.4kV
